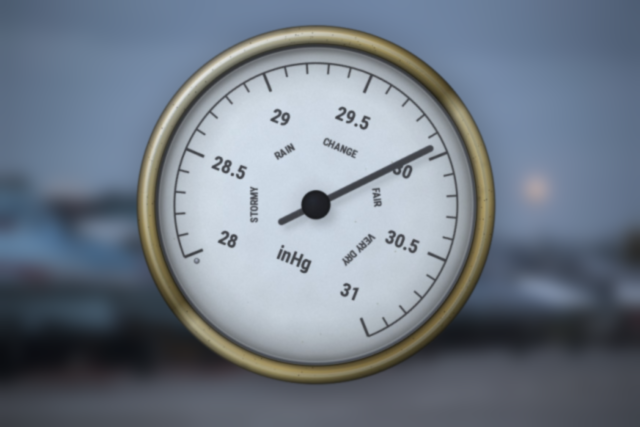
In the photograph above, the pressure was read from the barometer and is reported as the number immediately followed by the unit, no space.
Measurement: 29.95inHg
